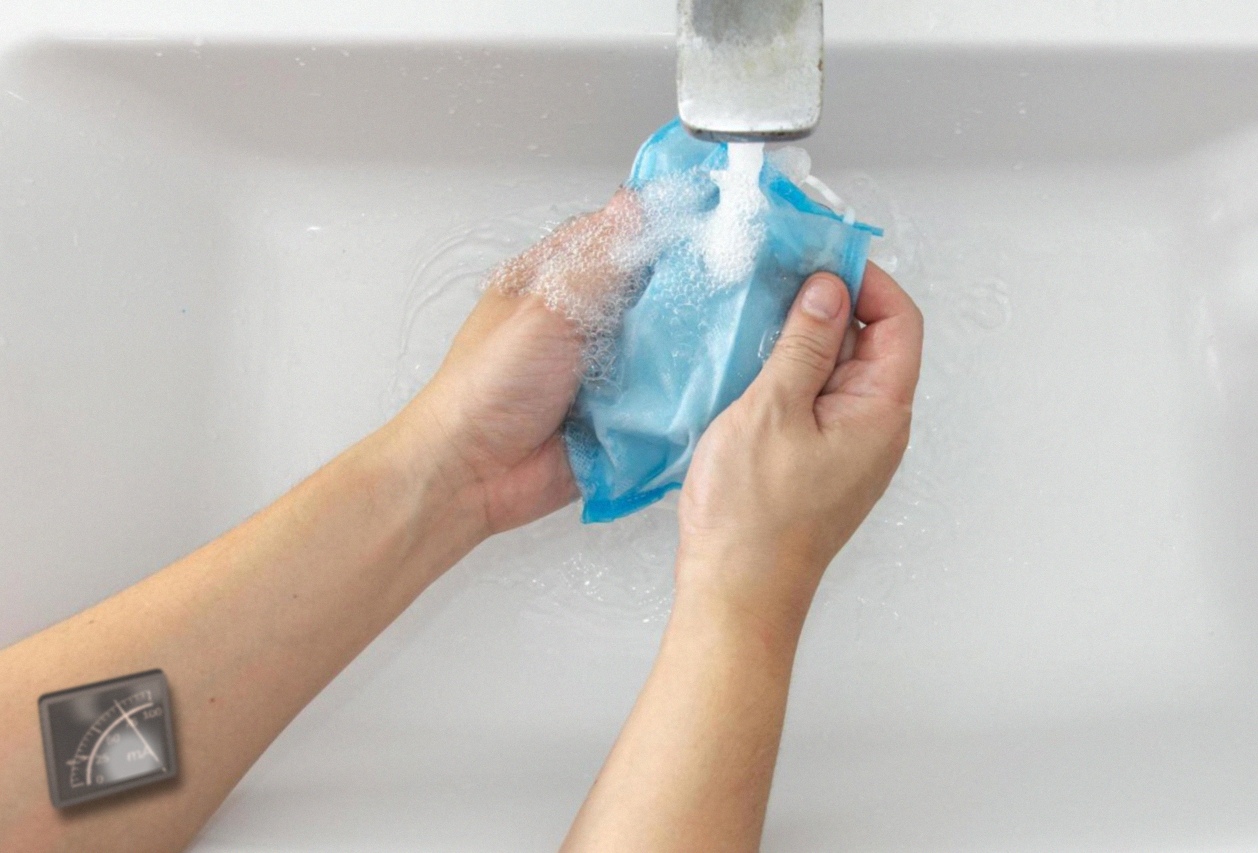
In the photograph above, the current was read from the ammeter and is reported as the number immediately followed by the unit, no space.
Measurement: 75mA
